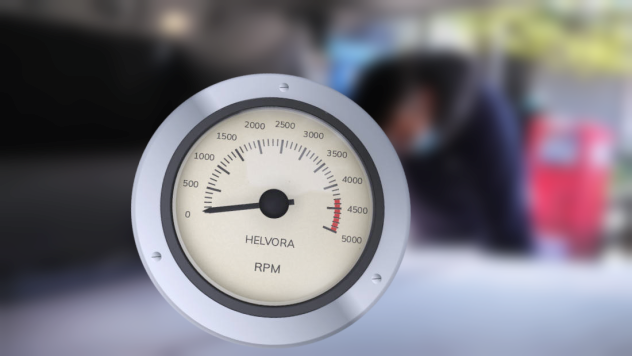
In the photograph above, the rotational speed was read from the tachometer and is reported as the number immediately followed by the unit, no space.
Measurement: 0rpm
